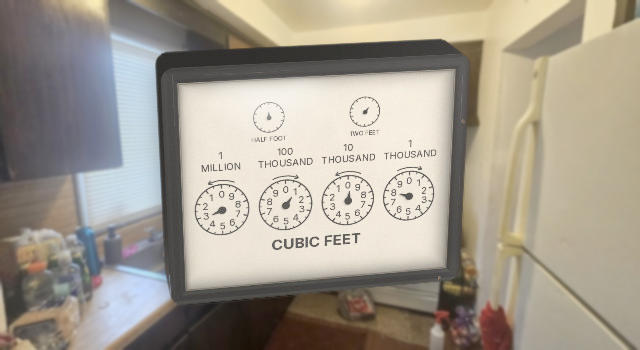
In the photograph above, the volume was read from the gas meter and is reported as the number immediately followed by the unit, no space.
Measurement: 309800ft³
